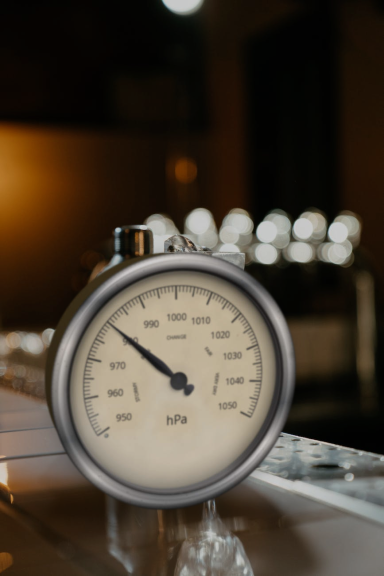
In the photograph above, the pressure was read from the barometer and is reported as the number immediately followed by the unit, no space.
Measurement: 980hPa
